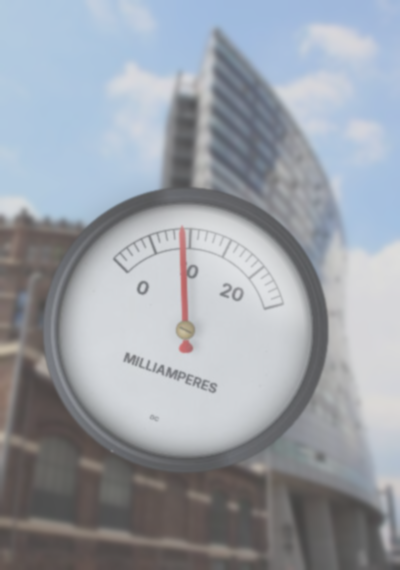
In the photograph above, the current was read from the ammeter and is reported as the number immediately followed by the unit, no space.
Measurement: 9mA
